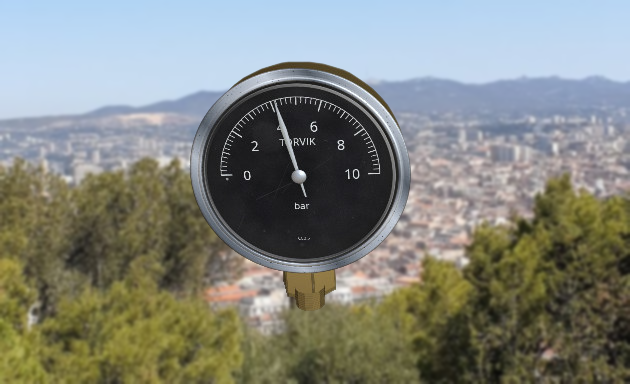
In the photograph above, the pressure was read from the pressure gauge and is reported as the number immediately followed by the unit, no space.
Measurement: 4.2bar
